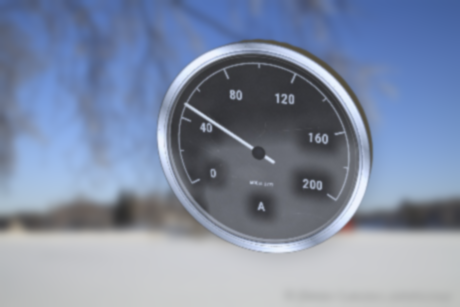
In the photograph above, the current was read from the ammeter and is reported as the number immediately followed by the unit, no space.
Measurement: 50A
